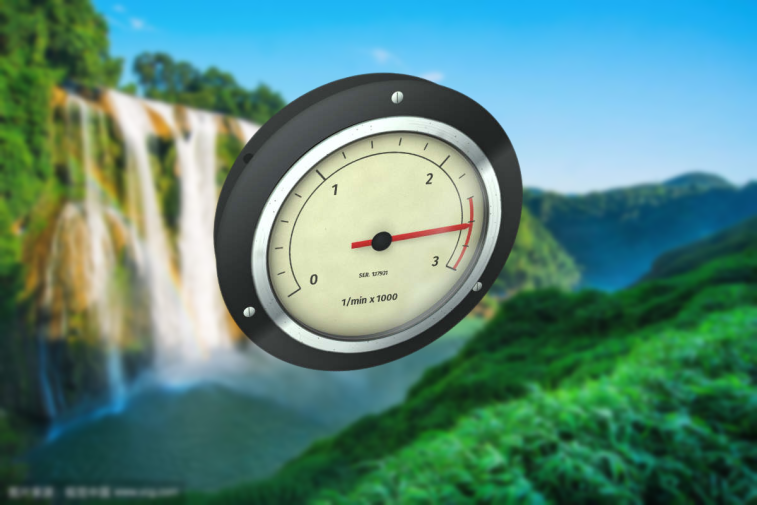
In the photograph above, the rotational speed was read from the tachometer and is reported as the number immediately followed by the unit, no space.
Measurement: 2600rpm
